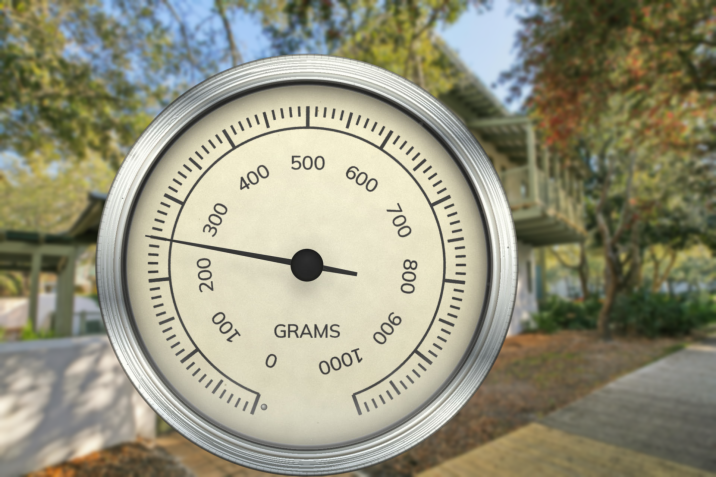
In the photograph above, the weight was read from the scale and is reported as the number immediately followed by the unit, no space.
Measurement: 250g
